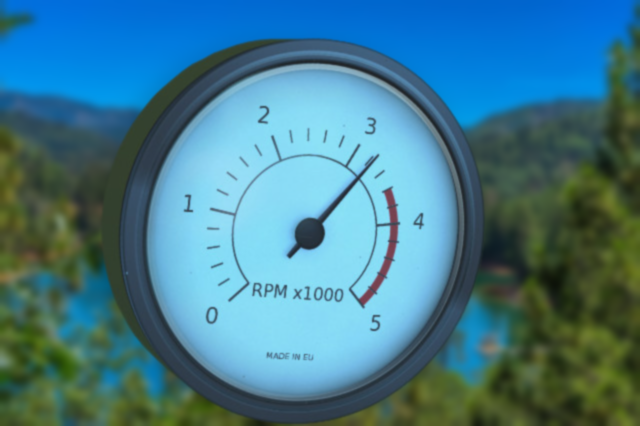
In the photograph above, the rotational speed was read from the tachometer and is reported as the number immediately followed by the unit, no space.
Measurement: 3200rpm
